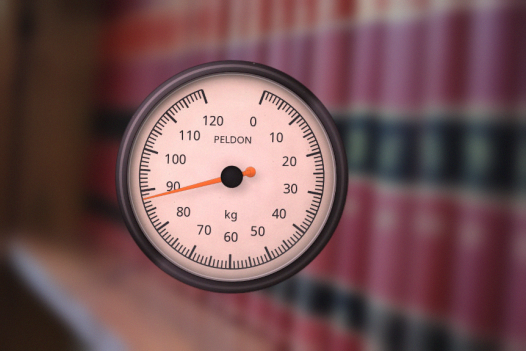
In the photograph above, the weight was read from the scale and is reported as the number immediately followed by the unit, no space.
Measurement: 88kg
